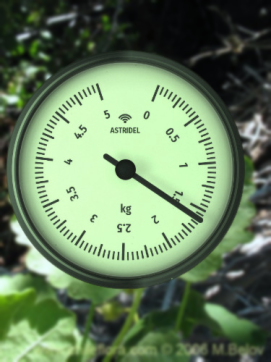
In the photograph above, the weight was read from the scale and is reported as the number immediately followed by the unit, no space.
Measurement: 1.6kg
